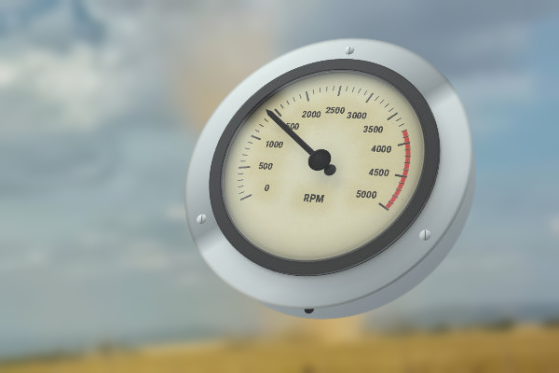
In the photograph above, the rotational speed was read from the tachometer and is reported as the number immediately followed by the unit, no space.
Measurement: 1400rpm
